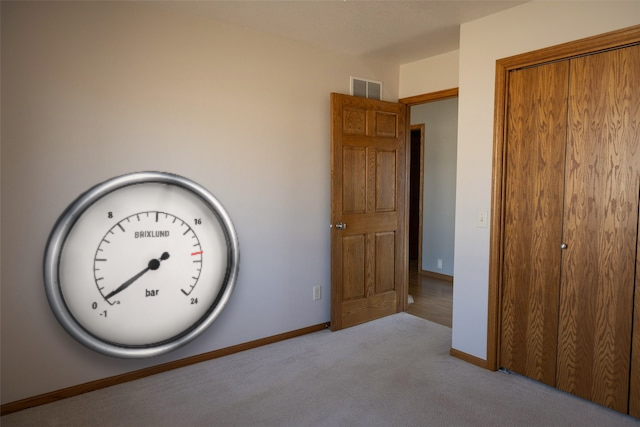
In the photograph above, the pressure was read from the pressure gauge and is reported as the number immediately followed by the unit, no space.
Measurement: 0bar
